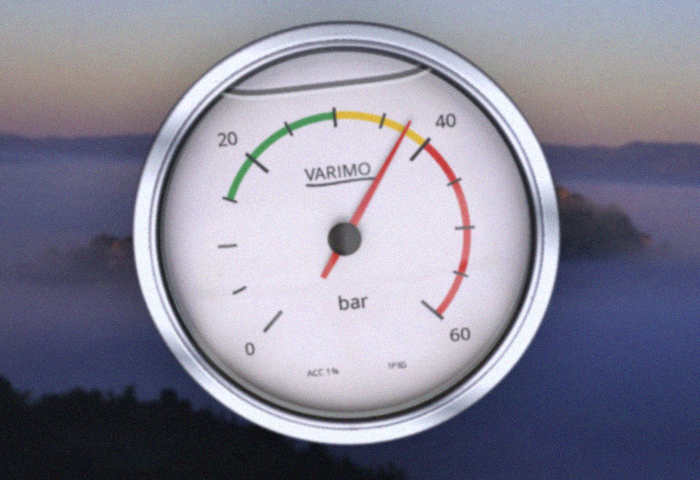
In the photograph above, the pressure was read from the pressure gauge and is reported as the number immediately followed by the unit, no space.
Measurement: 37.5bar
